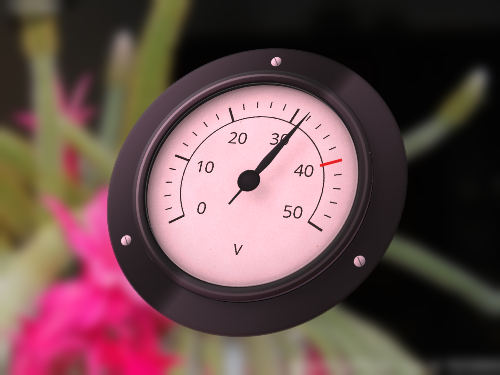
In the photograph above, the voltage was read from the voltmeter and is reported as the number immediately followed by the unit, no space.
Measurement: 32V
